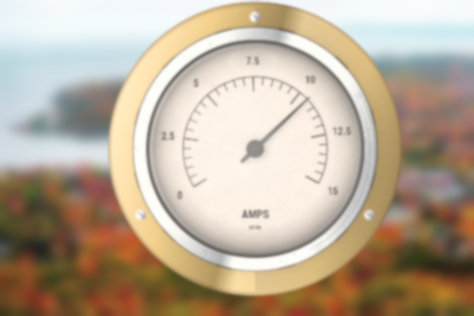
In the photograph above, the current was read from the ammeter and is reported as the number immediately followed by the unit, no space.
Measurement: 10.5A
